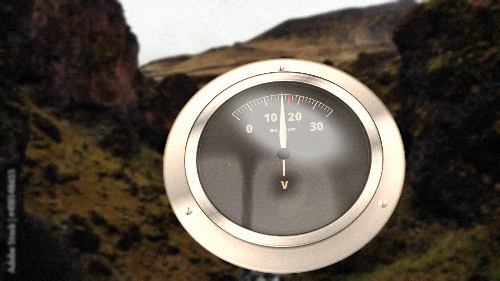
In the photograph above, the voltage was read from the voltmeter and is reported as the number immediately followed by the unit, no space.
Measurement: 15V
